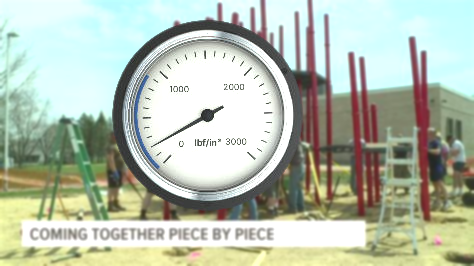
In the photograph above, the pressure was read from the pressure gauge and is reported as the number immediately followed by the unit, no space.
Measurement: 200psi
